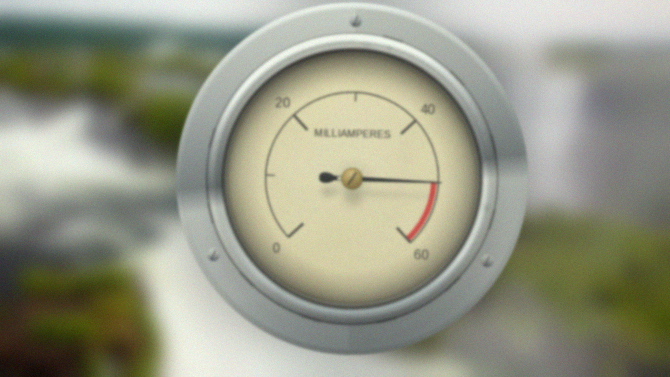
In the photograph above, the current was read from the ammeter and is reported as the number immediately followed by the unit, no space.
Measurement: 50mA
